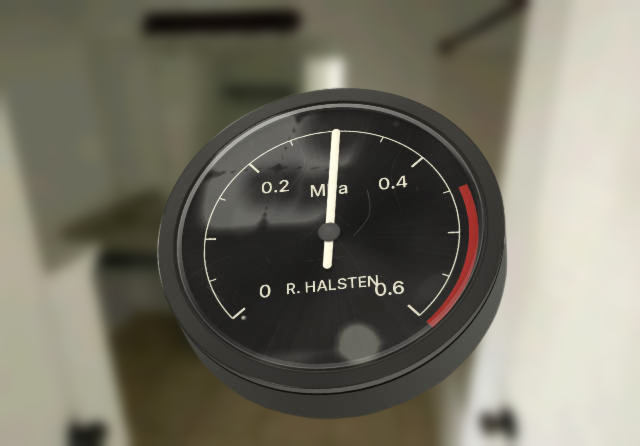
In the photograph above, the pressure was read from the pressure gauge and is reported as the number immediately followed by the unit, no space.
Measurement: 0.3MPa
